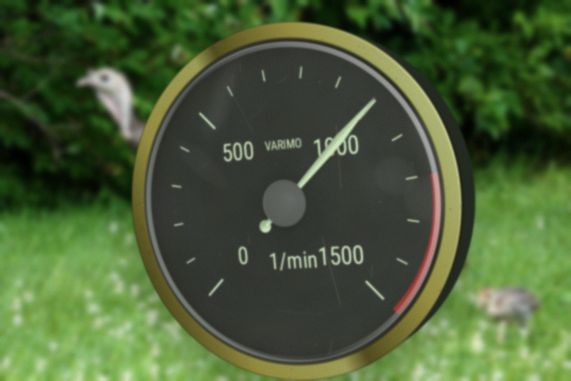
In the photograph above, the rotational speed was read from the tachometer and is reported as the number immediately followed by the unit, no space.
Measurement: 1000rpm
